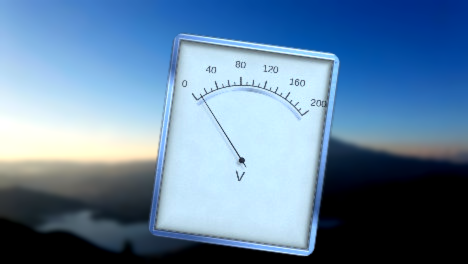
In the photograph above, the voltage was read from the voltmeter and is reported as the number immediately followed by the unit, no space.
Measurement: 10V
